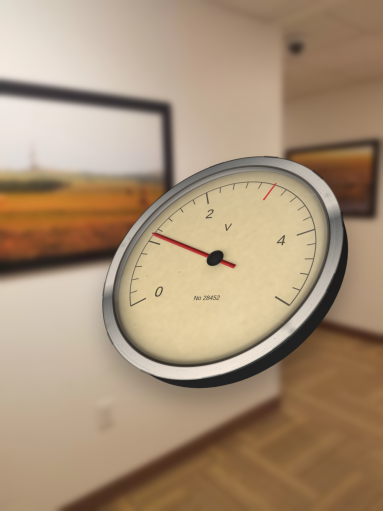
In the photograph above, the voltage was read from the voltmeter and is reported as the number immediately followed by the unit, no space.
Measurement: 1.1V
